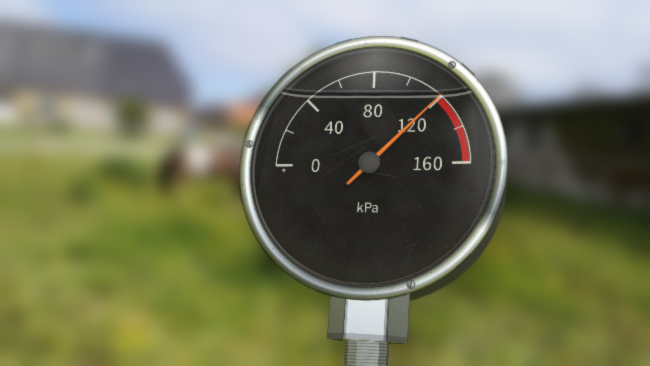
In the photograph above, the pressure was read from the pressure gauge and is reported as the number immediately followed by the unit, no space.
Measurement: 120kPa
